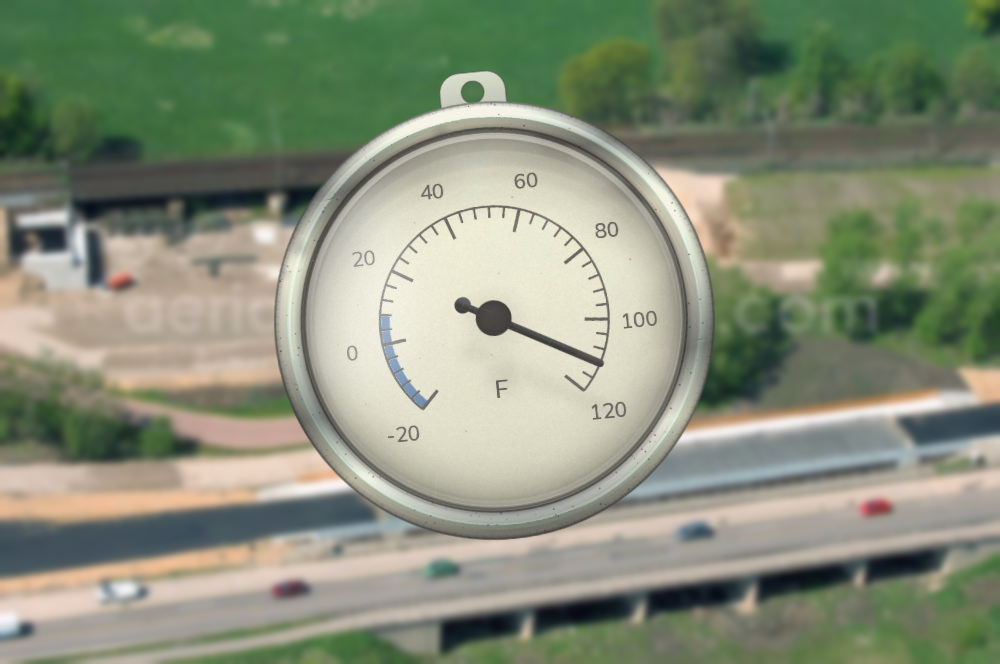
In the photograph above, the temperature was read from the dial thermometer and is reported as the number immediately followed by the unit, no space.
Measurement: 112°F
